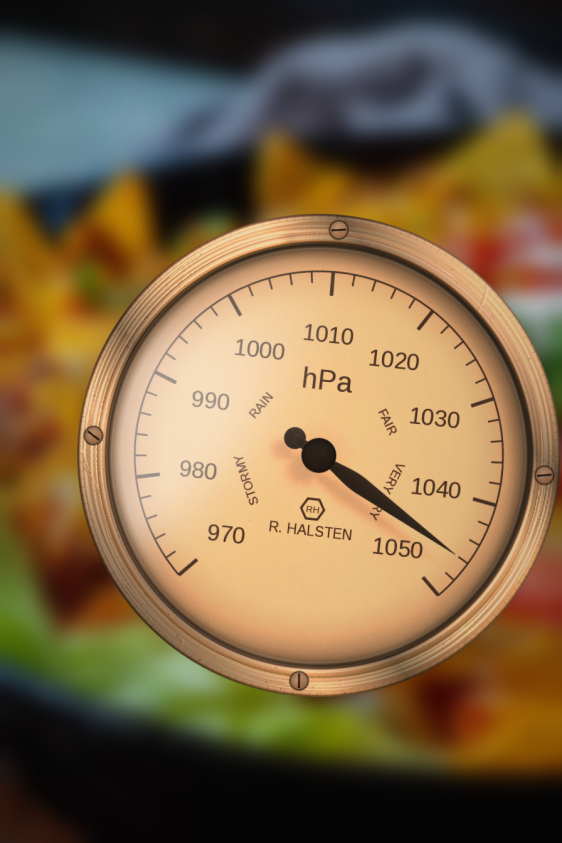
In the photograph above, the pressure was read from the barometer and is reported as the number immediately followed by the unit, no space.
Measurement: 1046hPa
